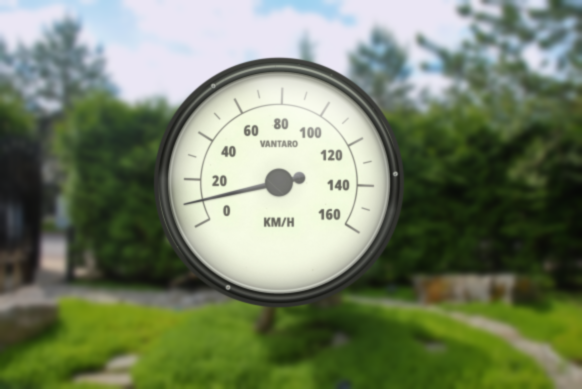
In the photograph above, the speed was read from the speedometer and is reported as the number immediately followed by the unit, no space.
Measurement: 10km/h
